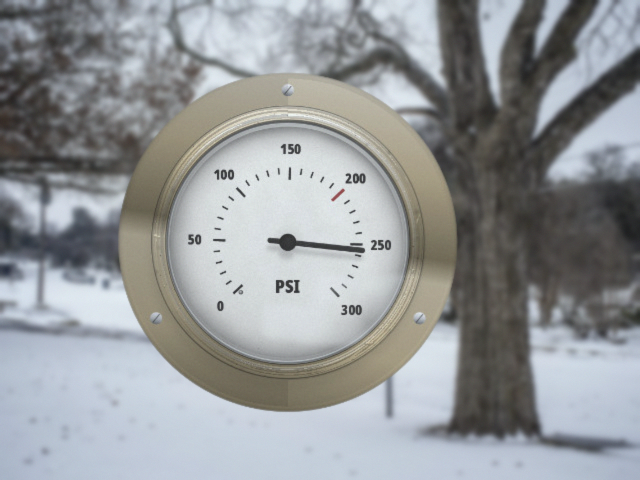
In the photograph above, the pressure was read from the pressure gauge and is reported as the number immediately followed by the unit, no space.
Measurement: 255psi
